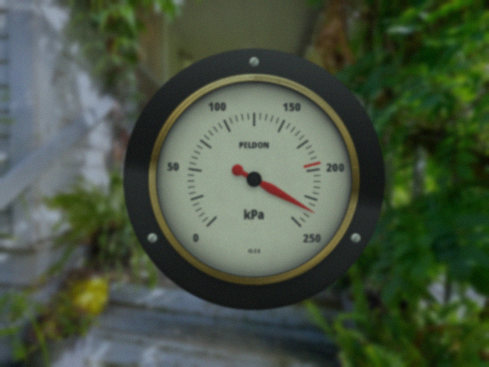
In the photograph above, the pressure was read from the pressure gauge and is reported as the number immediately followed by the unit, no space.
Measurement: 235kPa
